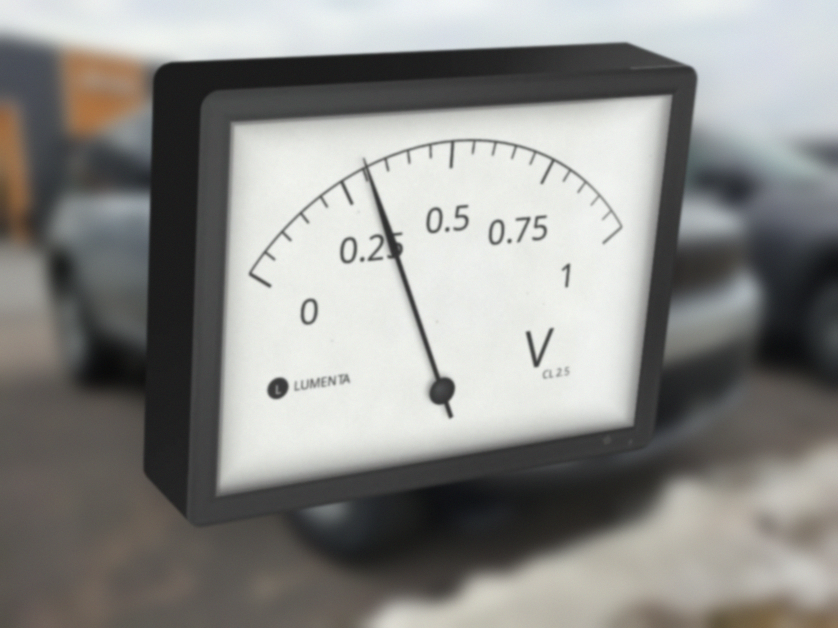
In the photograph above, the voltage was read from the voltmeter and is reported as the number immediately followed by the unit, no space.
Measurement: 0.3V
